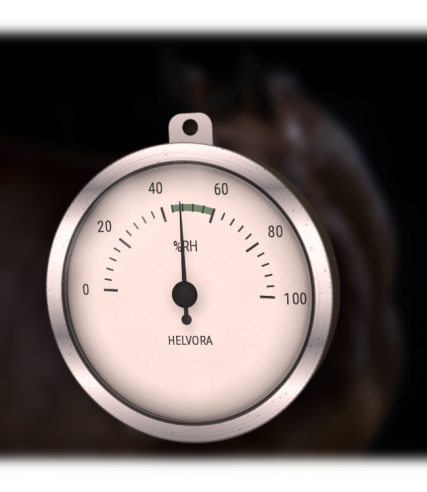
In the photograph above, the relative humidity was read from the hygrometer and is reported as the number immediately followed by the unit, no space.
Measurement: 48%
